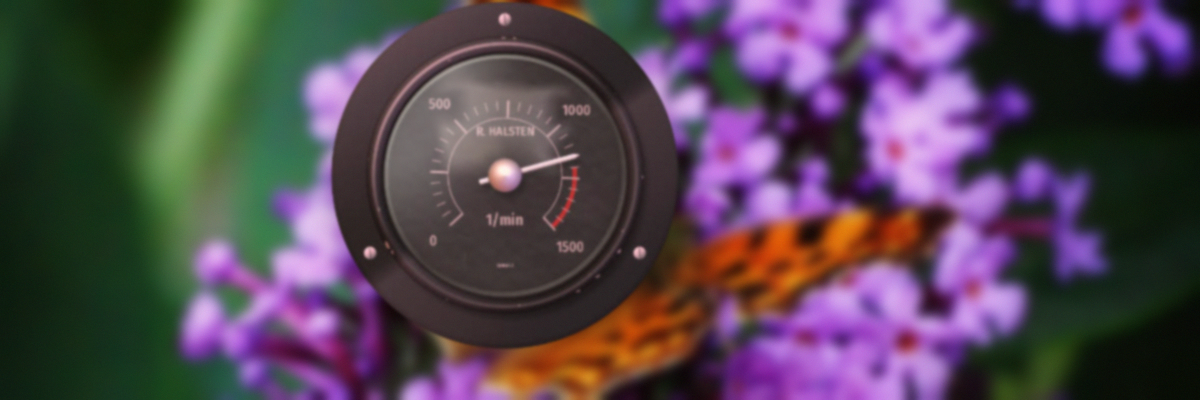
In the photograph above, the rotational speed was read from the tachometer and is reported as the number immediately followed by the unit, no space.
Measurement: 1150rpm
